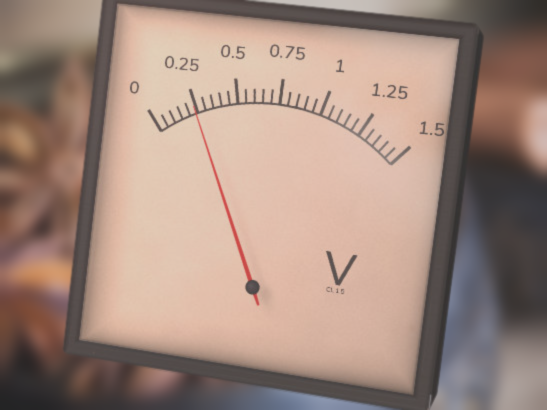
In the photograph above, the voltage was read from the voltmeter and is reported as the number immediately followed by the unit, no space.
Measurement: 0.25V
